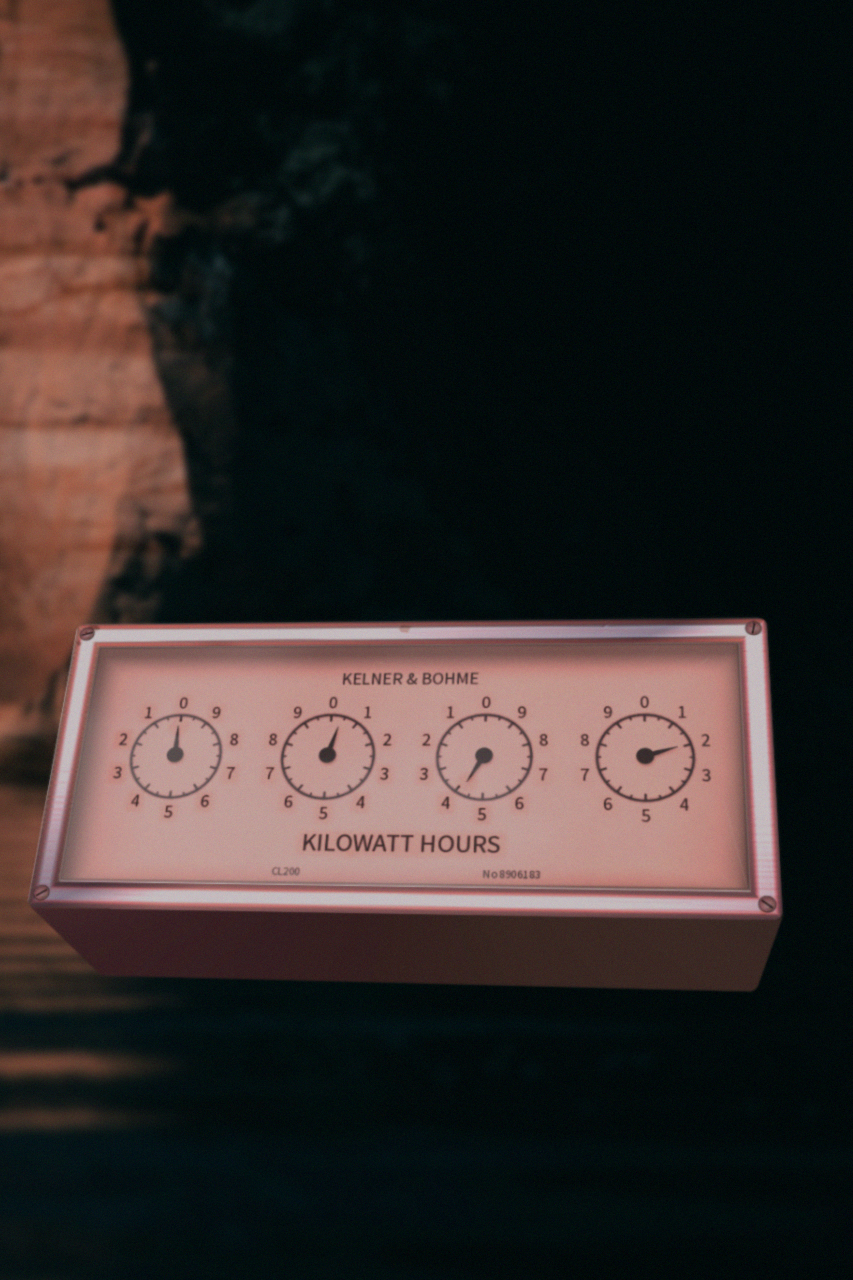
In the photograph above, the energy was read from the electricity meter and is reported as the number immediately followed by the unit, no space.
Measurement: 42kWh
